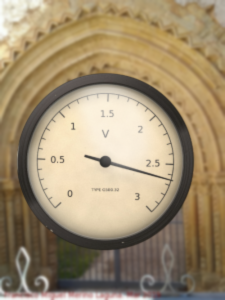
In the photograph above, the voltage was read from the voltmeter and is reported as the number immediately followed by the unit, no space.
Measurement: 2.65V
